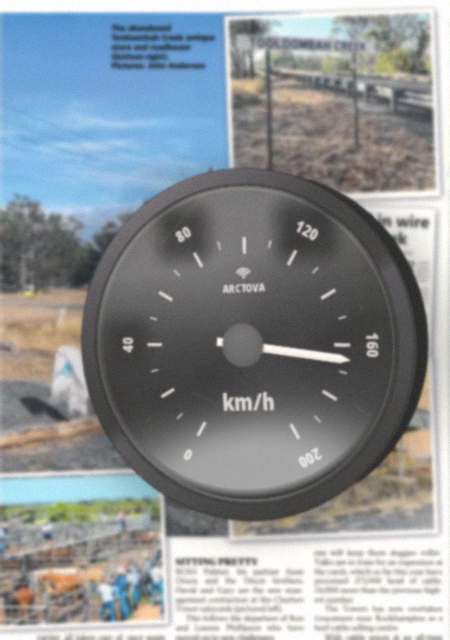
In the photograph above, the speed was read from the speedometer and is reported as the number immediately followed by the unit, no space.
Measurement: 165km/h
